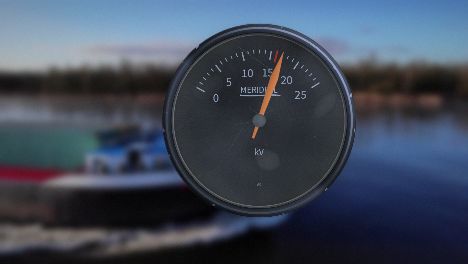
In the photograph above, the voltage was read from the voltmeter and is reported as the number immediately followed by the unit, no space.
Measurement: 17kV
